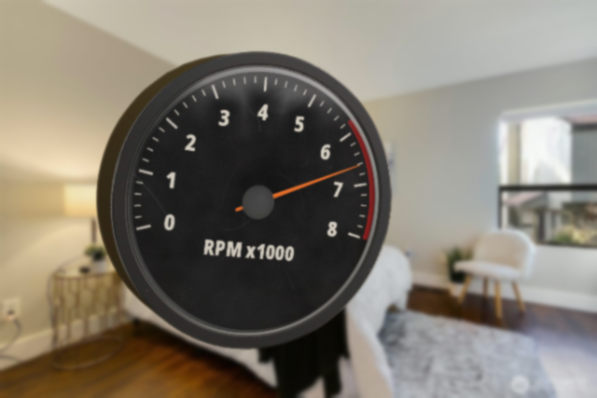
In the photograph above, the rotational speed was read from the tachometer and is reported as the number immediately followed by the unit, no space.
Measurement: 6600rpm
